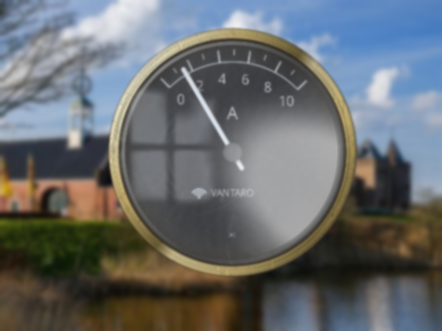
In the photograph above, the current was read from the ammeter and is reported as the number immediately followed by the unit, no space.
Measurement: 1.5A
